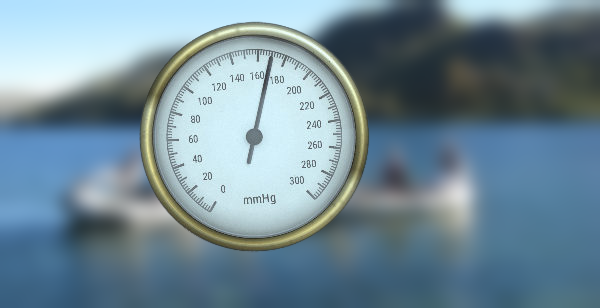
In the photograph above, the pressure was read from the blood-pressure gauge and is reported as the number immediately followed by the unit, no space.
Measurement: 170mmHg
